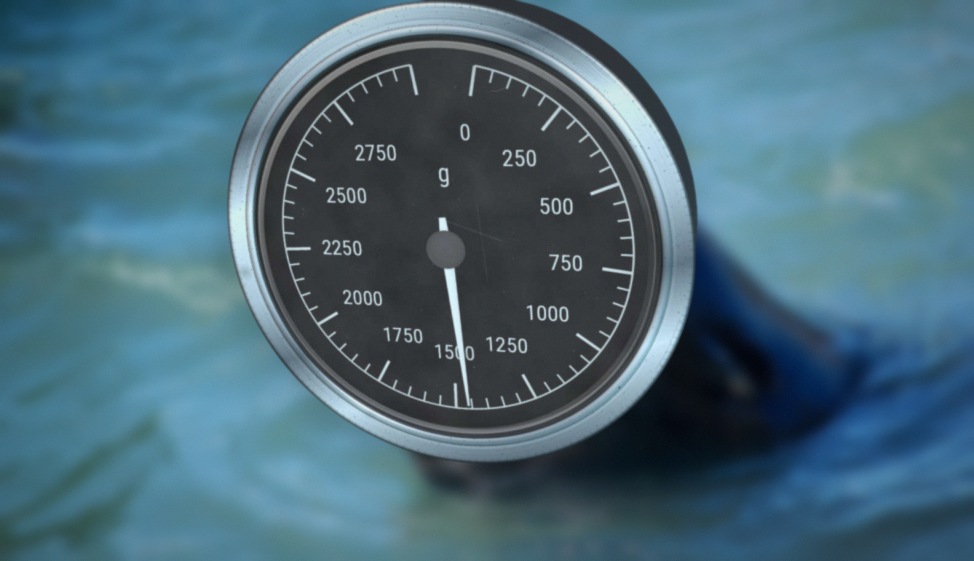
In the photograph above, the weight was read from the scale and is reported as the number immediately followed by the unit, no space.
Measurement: 1450g
